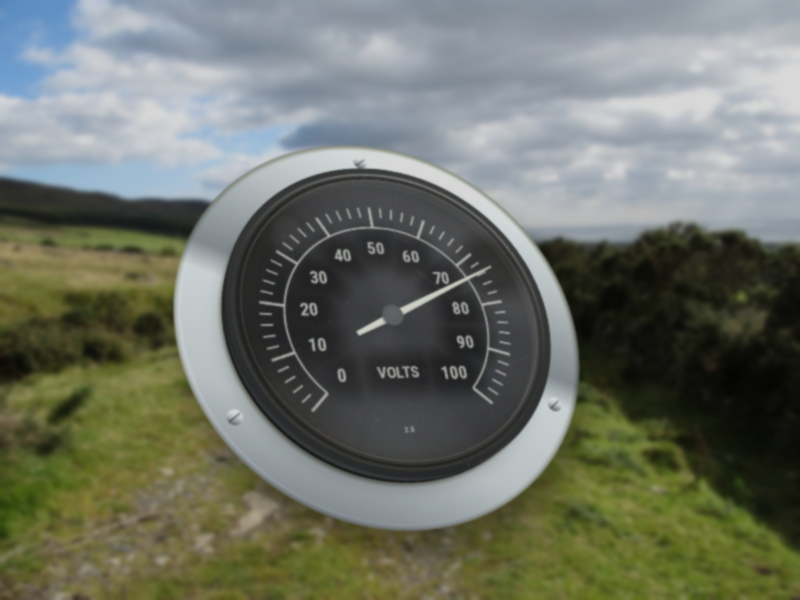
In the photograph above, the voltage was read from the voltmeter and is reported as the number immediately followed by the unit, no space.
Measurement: 74V
